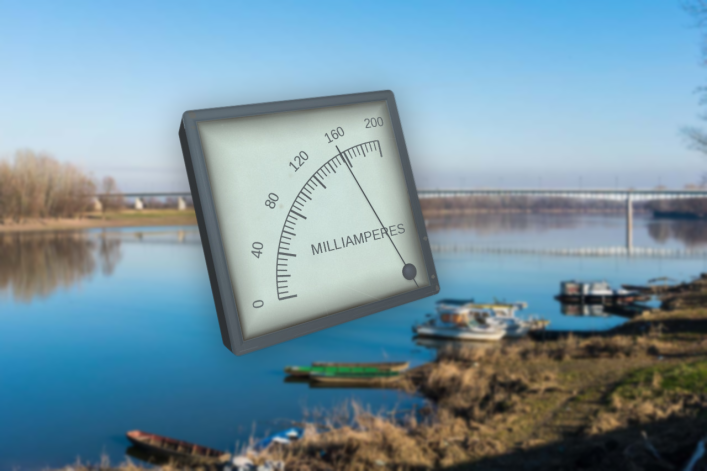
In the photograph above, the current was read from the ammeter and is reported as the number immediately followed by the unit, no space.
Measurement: 155mA
